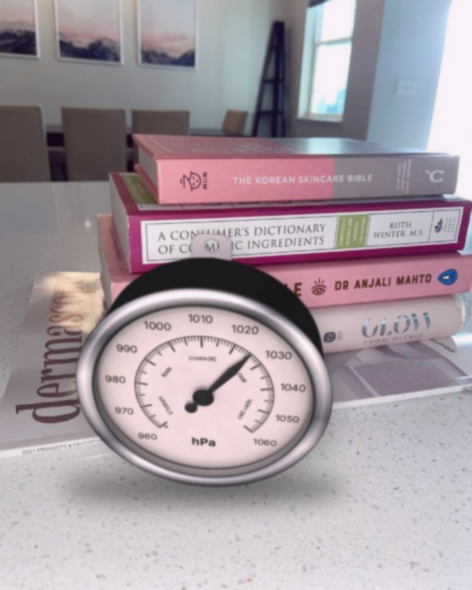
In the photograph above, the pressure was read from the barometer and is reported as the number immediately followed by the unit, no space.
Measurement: 1025hPa
